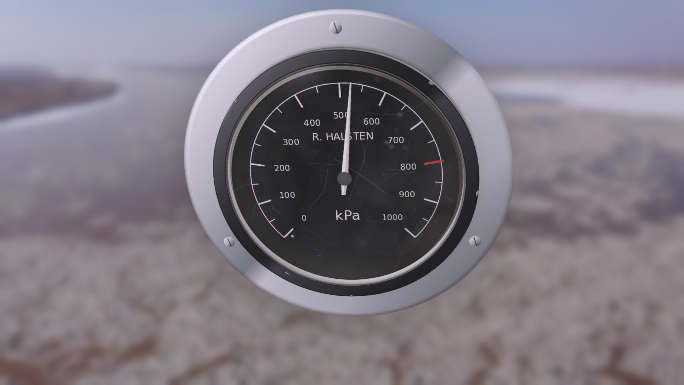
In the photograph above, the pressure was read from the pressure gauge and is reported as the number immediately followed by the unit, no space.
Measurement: 525kPa
